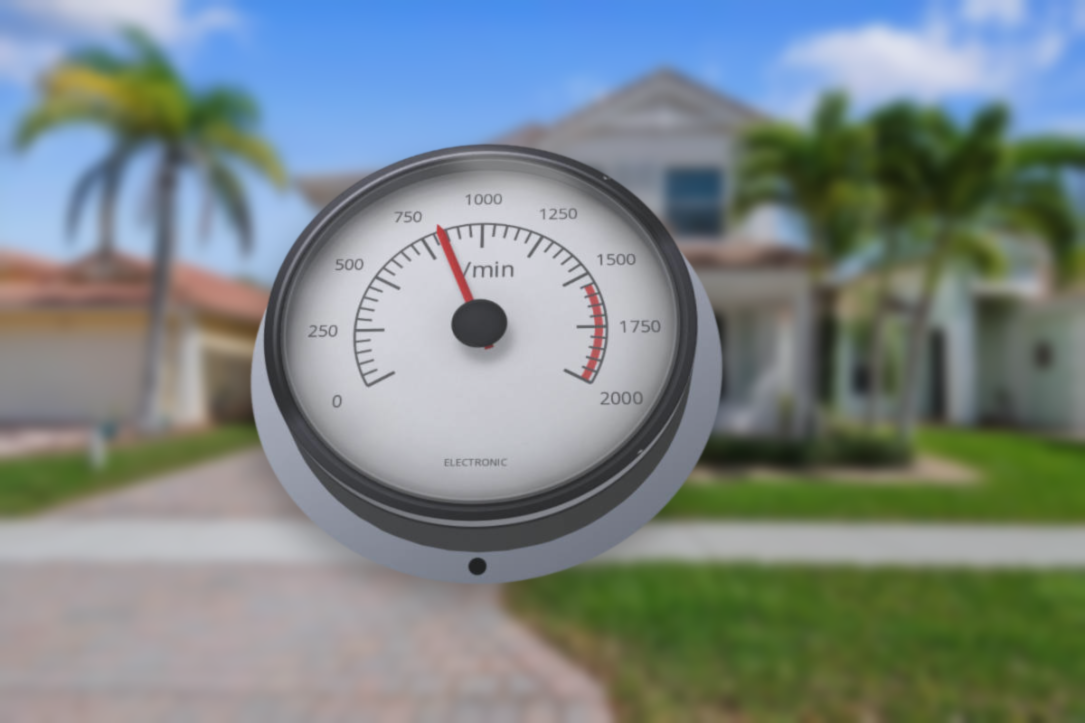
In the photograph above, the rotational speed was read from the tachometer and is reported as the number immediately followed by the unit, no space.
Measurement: 825rpm
